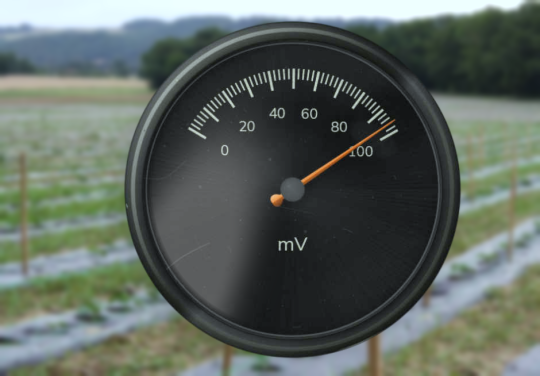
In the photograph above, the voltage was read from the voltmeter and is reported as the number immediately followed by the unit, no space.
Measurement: 96mV
